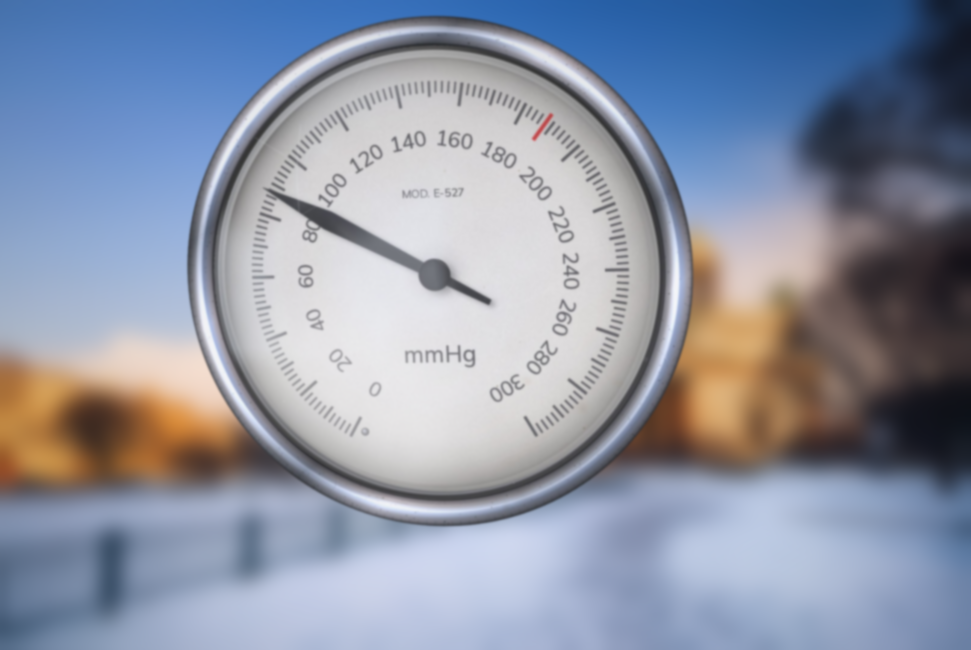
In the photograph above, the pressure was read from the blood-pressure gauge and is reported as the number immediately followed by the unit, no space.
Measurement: 88mmHg
